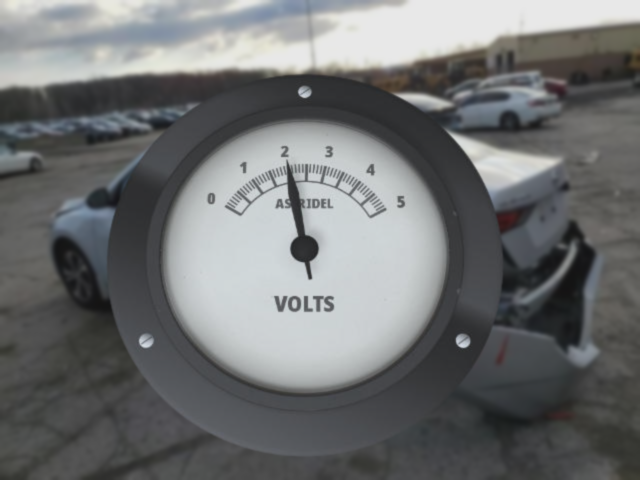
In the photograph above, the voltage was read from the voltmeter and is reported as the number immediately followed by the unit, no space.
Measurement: 2V
